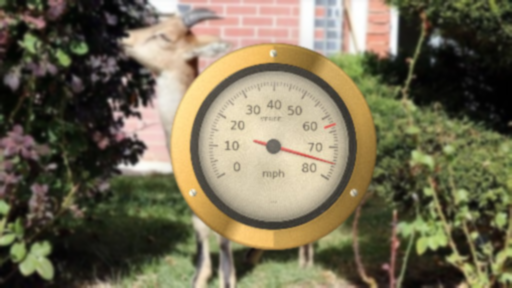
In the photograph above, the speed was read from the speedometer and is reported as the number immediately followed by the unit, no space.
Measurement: 75mph
